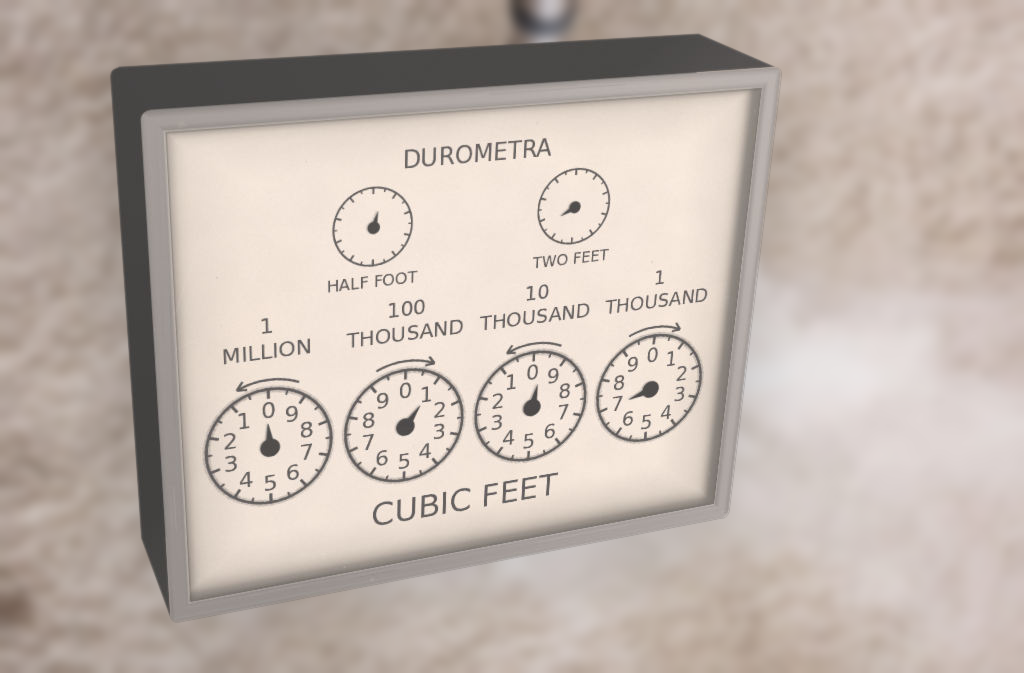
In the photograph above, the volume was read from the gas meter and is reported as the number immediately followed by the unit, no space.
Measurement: 9700ft³
